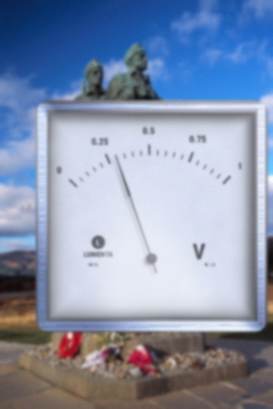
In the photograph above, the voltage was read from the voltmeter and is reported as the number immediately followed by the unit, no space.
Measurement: 0.3V
